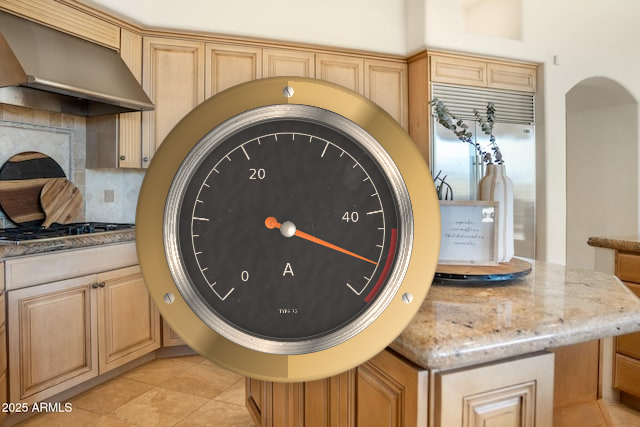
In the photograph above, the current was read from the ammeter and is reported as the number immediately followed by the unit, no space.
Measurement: 46A
